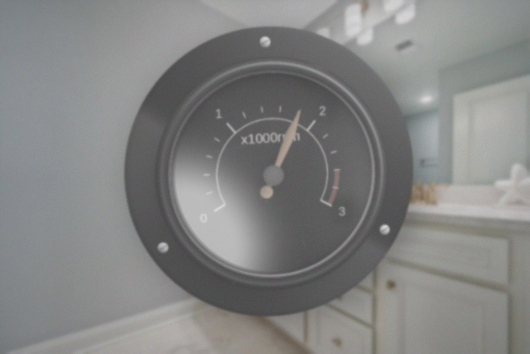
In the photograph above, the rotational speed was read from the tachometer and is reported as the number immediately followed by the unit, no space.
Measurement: 1800rpm
